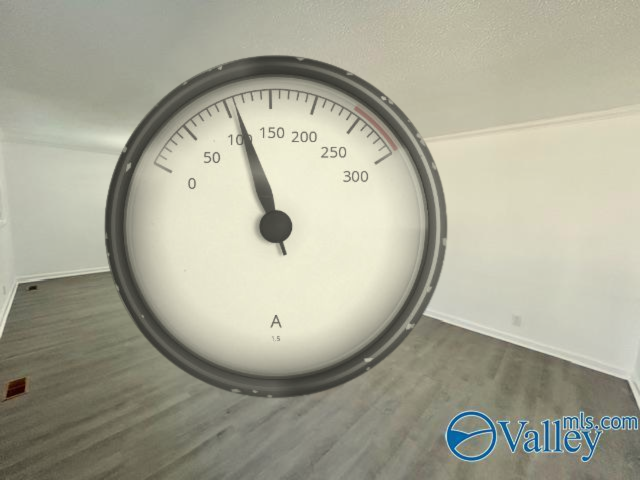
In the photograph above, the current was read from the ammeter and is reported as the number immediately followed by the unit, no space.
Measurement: 110A
